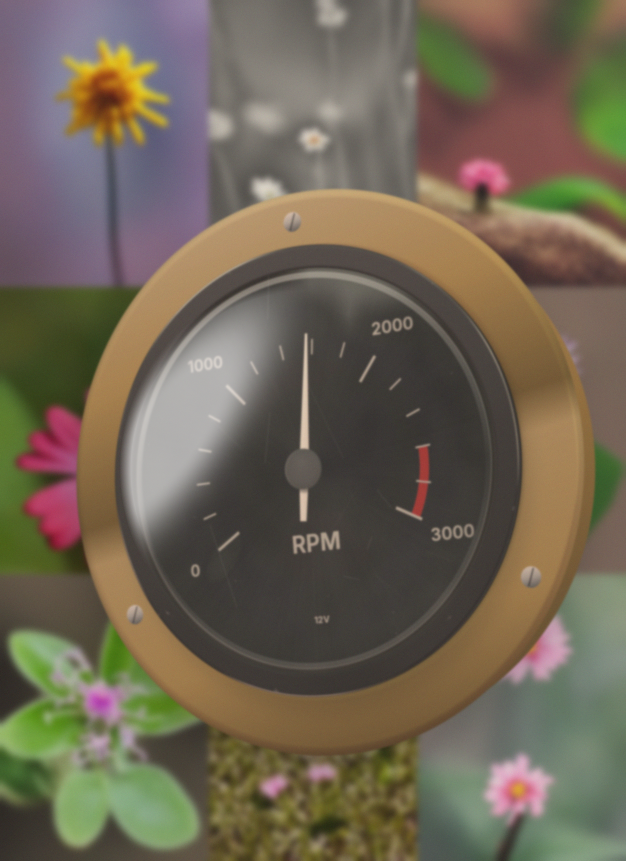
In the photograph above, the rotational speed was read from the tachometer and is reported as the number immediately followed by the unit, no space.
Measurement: 1600rpm
